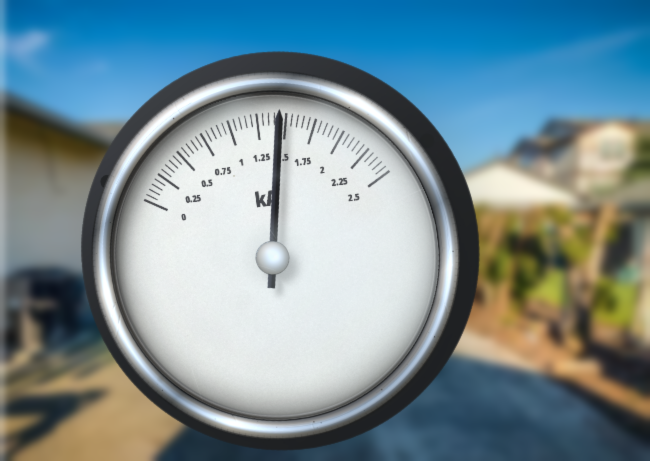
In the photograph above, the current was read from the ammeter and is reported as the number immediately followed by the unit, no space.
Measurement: 1.45kA
